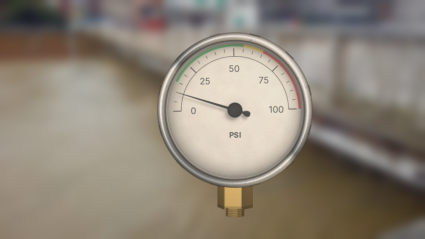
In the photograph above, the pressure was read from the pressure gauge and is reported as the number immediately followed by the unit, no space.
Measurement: 10psi
